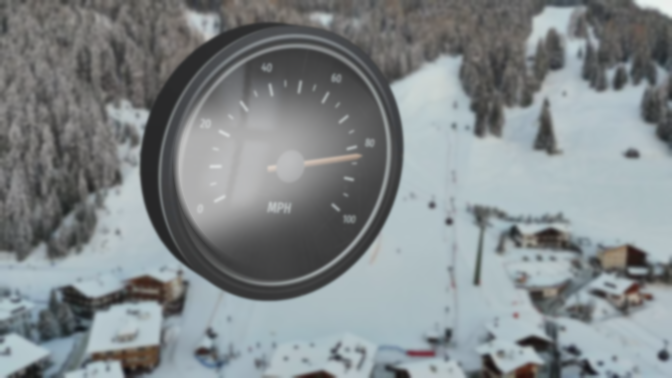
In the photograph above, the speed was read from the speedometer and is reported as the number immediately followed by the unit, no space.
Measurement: 82.5mph
